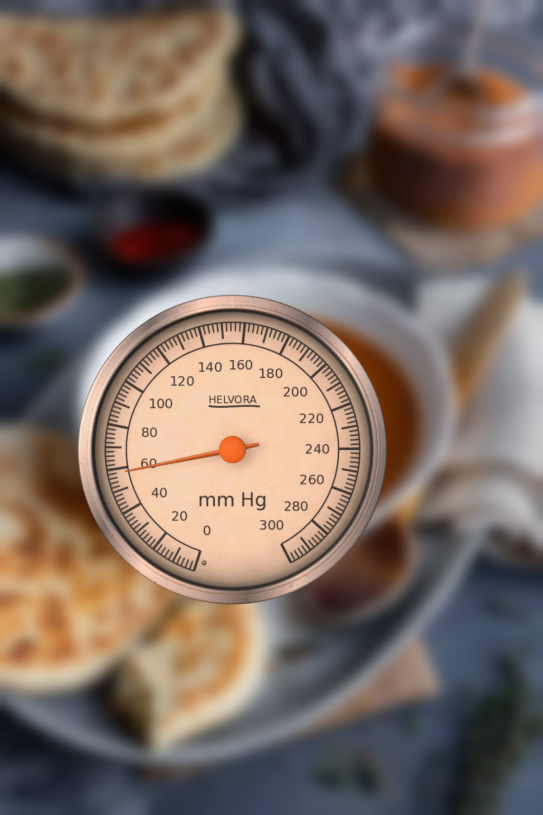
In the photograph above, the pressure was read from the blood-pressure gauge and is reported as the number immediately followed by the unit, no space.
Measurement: 58mmHg
